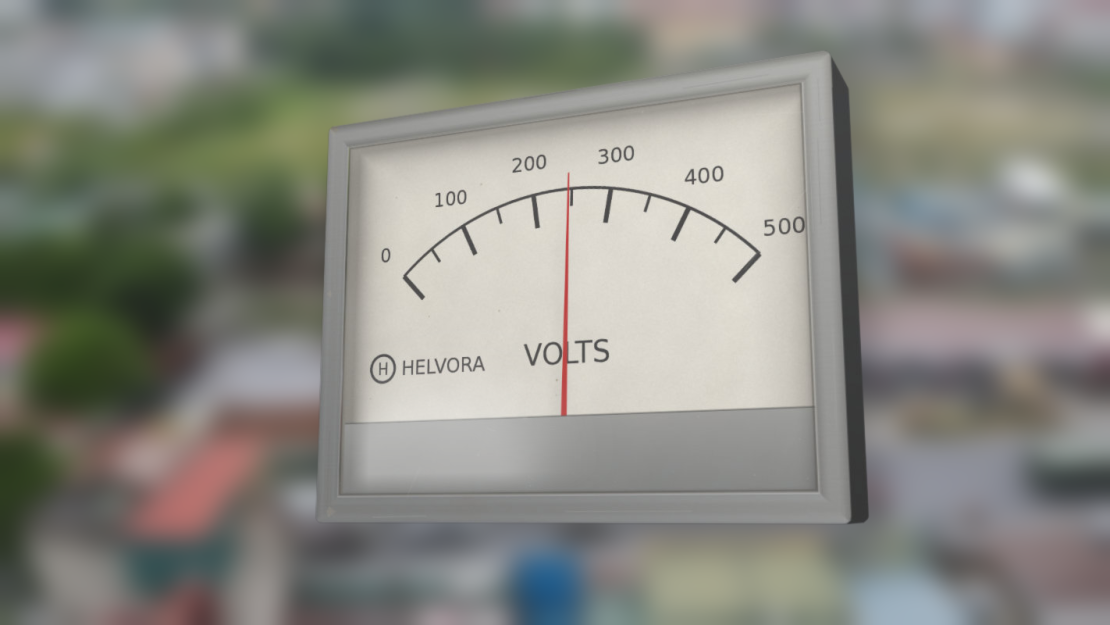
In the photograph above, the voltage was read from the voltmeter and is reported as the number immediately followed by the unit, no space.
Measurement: 250V
